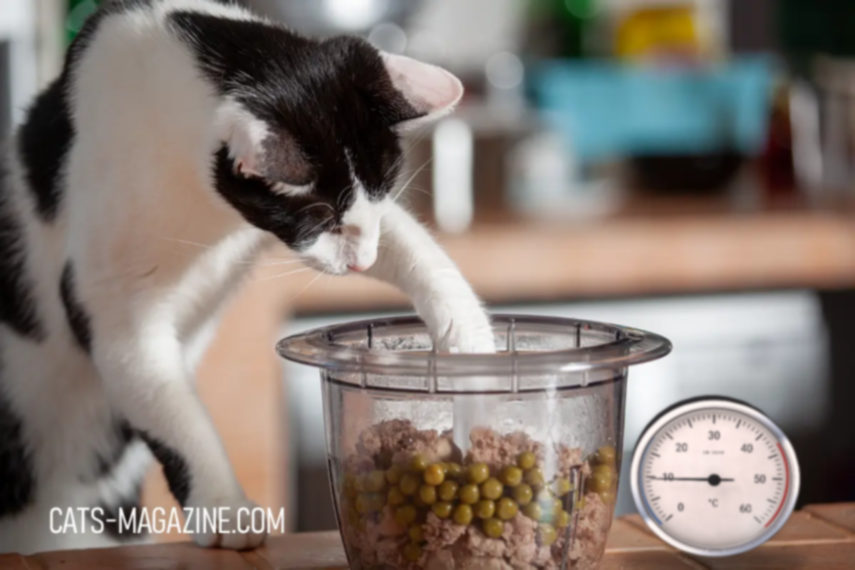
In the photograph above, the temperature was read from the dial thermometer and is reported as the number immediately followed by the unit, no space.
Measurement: 10°C
